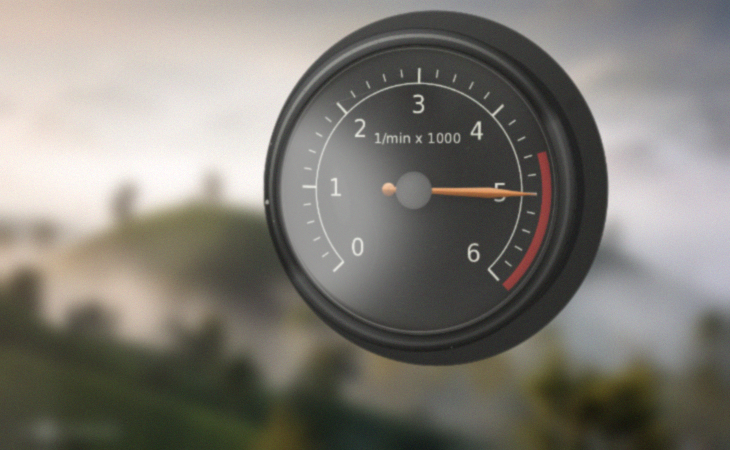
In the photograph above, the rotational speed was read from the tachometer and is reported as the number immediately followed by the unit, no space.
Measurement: 5000rpm
